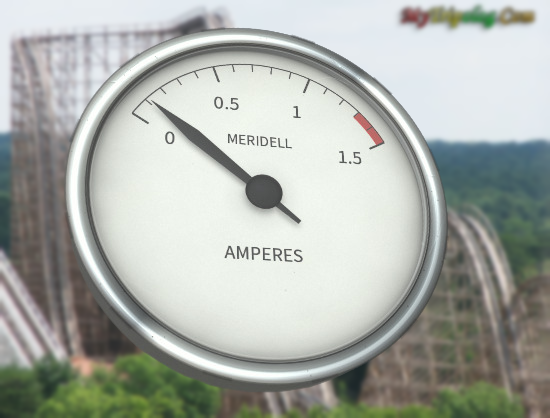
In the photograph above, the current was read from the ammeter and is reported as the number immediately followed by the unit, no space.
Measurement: 0.1A
